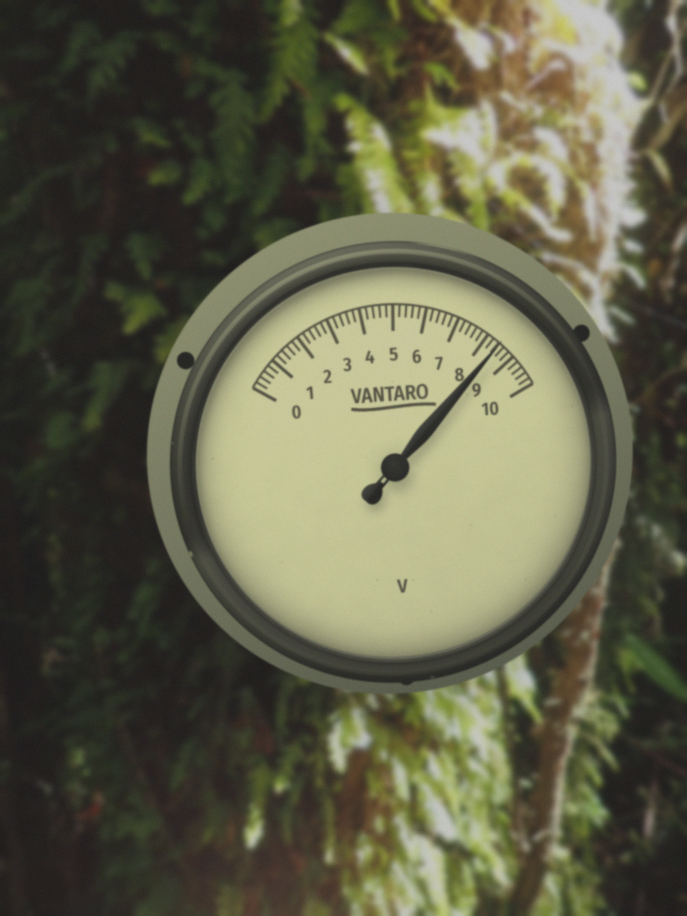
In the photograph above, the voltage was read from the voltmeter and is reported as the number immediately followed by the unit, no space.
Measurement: 8.4V
